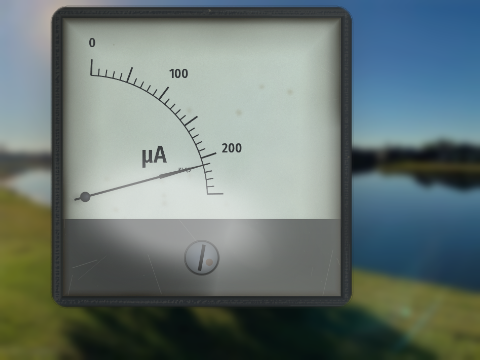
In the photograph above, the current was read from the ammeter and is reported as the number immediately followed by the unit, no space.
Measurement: 210µA
